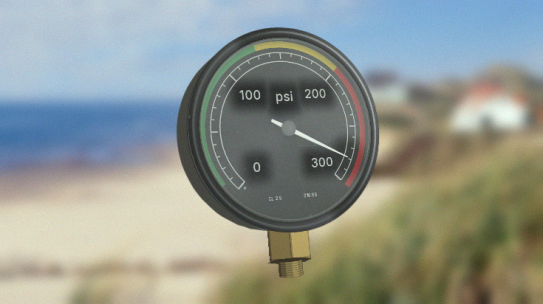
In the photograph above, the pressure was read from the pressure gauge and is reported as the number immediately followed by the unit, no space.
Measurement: 280psi
